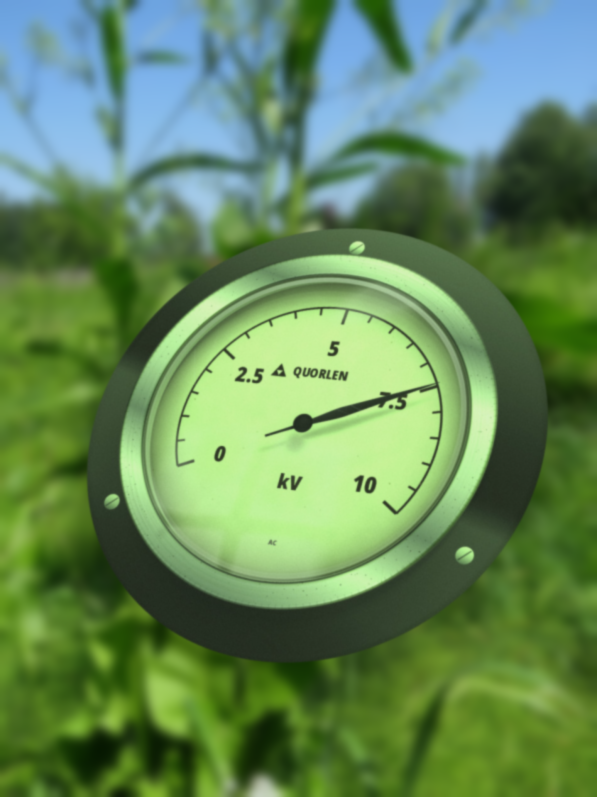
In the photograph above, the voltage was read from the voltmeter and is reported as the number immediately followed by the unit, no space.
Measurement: 7.5kV
